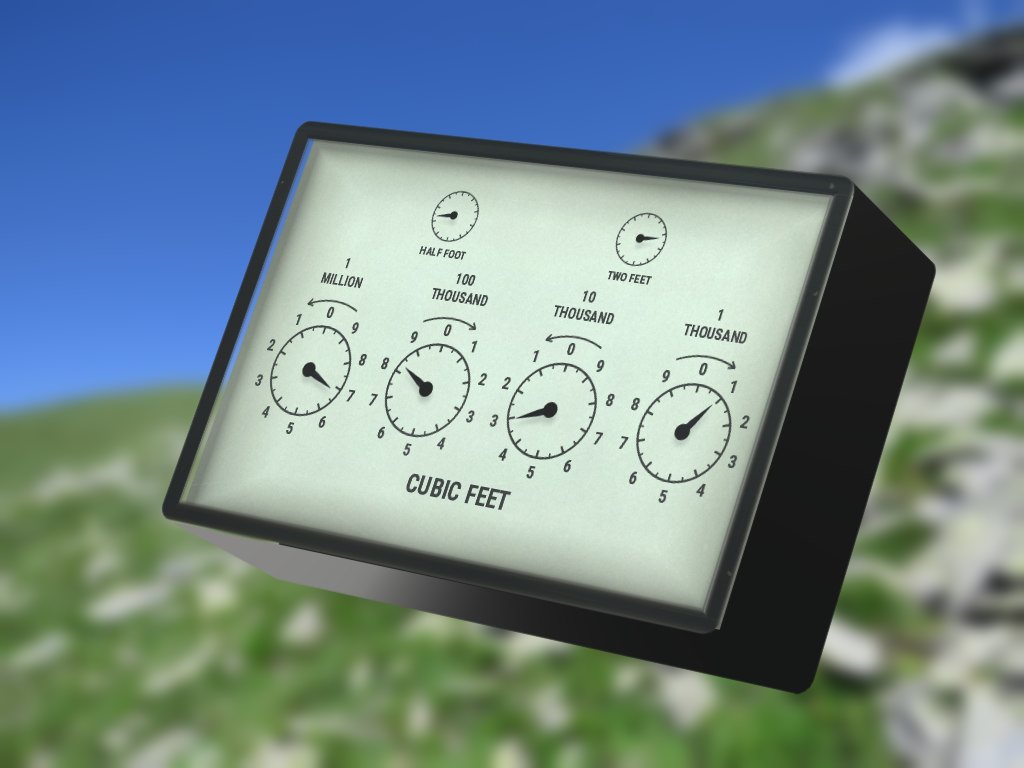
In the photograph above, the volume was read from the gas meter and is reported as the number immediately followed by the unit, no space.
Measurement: 683100ft³
